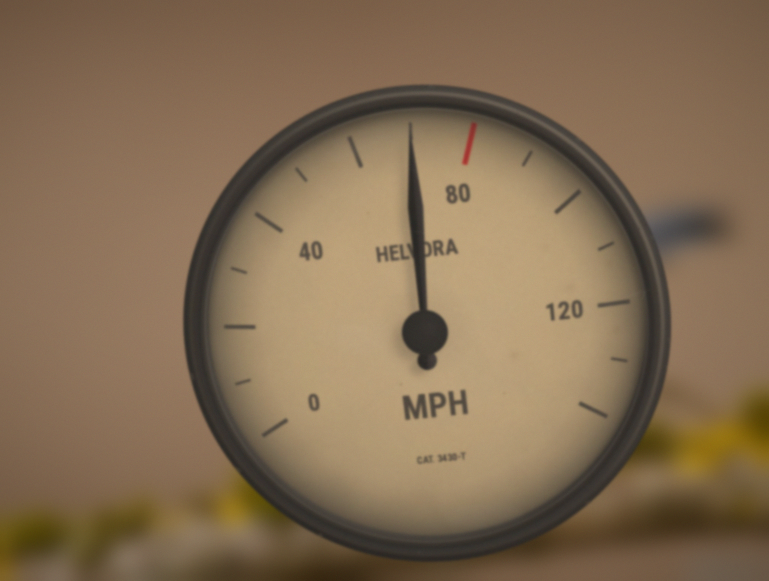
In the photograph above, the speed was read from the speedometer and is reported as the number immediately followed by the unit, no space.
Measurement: 70mph
